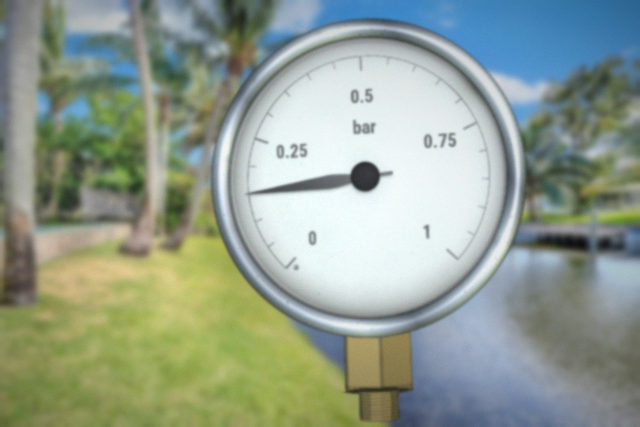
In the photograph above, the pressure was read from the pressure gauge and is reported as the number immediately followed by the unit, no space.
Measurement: 0.15bar
